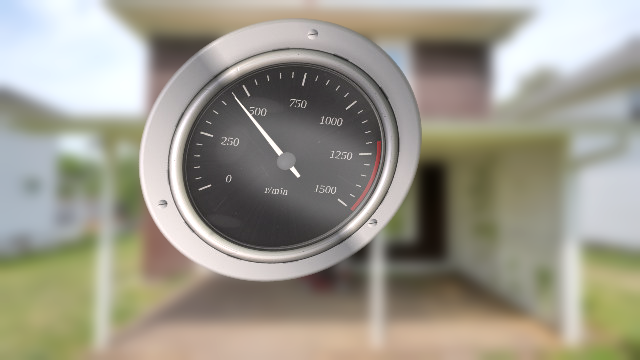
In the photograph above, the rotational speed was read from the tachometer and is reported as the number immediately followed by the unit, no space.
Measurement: 450rpm
